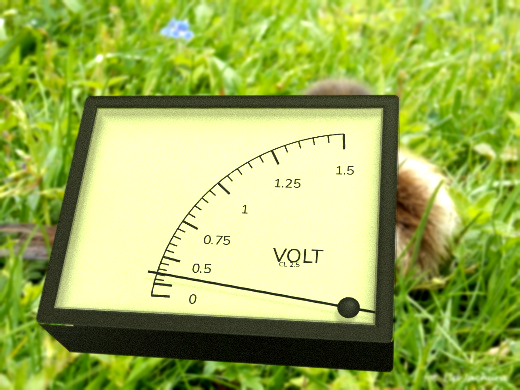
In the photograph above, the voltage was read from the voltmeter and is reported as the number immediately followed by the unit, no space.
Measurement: 0.35V
